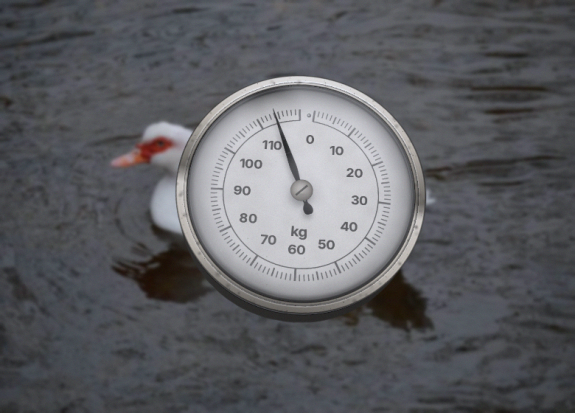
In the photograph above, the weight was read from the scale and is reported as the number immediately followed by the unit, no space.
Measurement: 114kg
